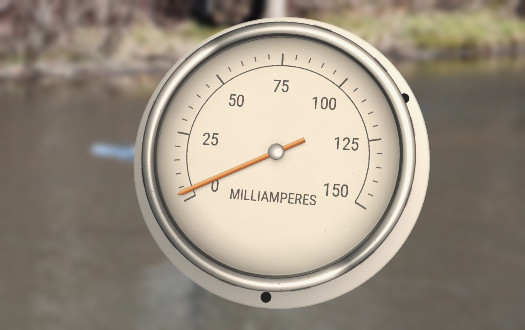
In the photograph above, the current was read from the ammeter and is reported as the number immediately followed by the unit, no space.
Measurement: 2.5mA
